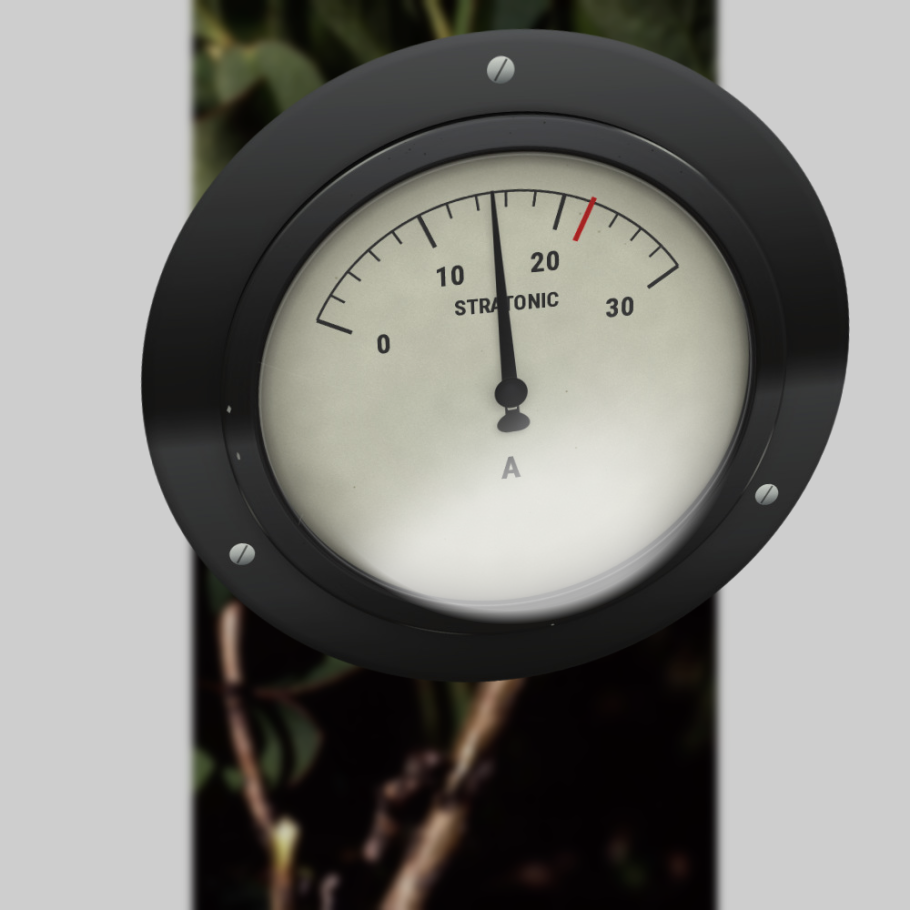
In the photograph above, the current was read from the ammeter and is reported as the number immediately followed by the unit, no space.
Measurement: 15A
